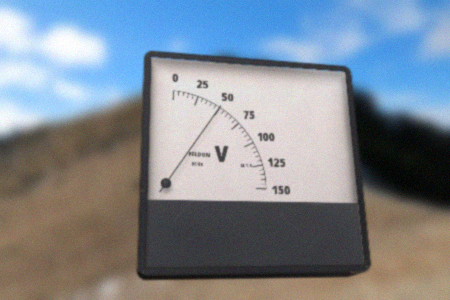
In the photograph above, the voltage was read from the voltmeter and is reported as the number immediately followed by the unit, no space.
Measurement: 50V
